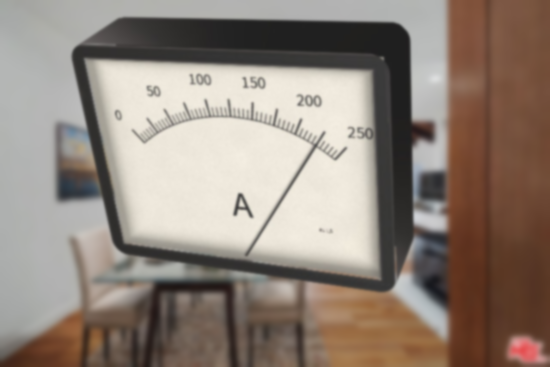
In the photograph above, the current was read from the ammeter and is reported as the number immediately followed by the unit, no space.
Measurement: 225A
